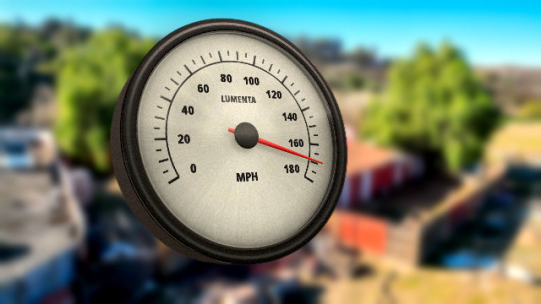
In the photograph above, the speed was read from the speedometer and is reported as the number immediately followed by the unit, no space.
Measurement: 170mph
